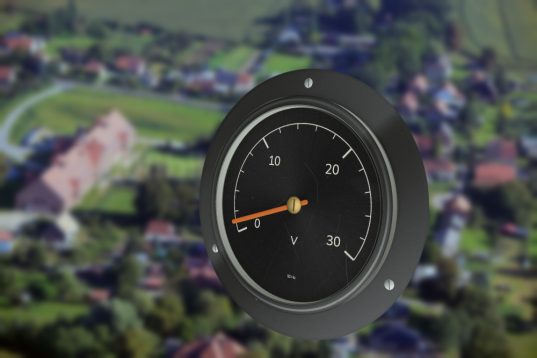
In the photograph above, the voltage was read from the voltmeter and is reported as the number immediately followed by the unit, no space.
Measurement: 1V
